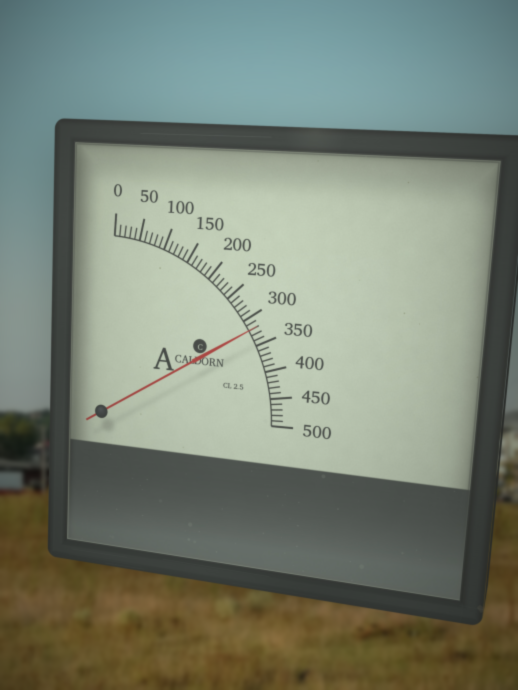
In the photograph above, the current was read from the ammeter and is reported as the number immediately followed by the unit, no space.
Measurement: 320A
